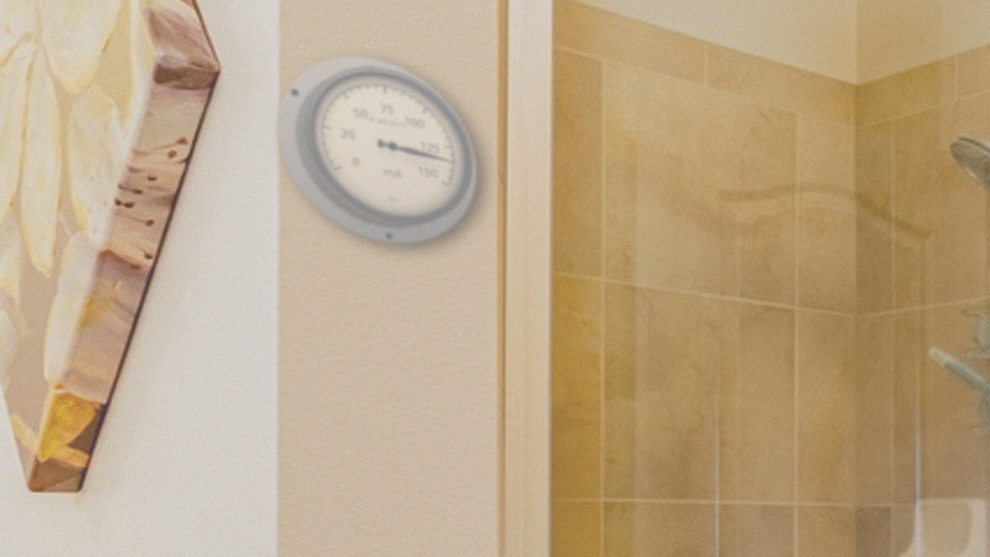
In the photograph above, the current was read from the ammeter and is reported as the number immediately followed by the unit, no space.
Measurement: 135mA
